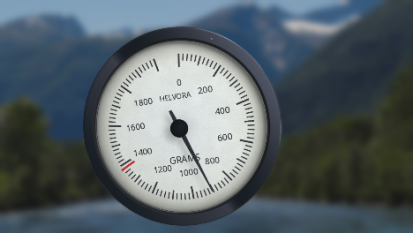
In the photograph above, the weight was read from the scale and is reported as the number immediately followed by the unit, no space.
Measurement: 900g
